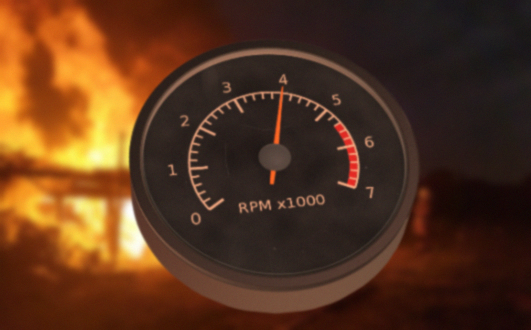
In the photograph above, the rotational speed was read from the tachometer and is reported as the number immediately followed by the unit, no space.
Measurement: 4000rpm
